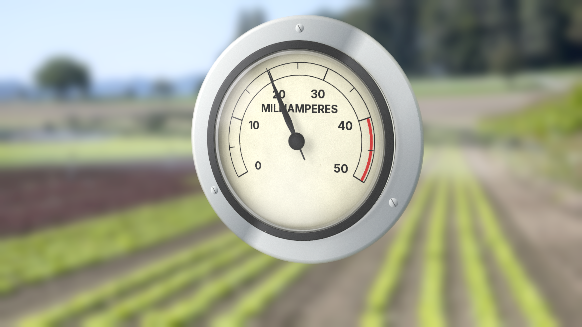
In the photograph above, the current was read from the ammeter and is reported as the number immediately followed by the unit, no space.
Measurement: 20mA
